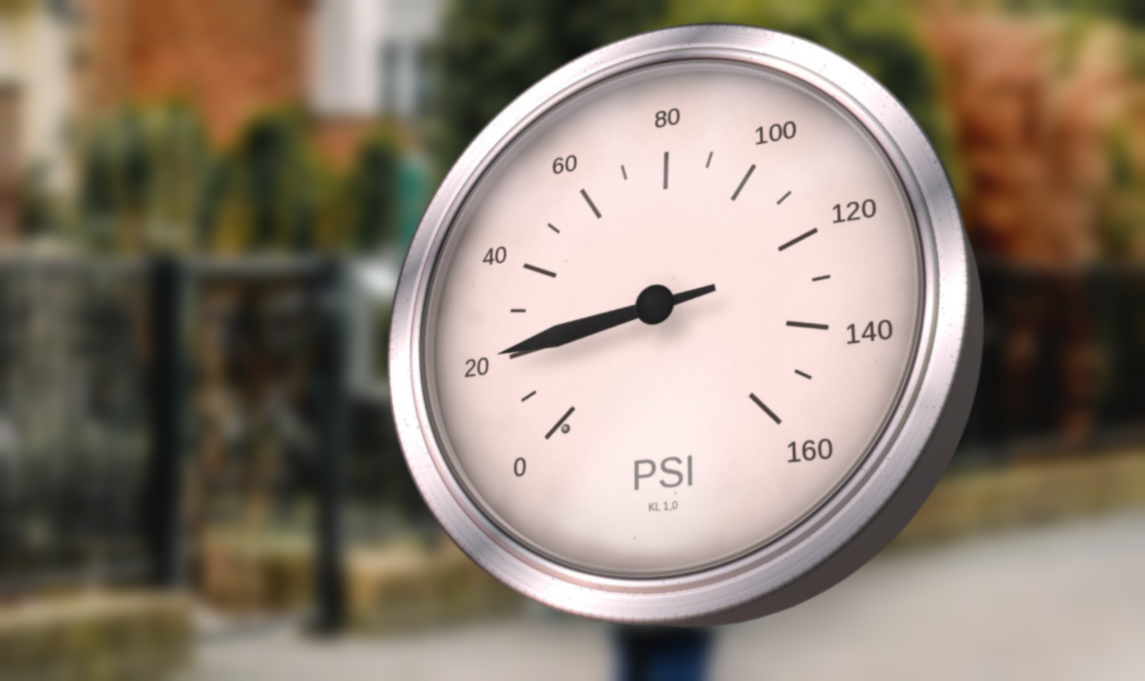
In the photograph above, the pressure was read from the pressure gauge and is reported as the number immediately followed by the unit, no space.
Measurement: 20psi
